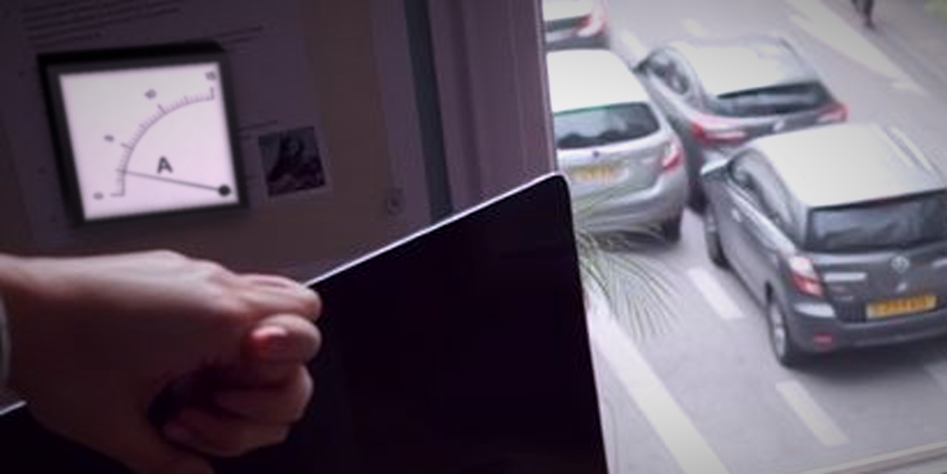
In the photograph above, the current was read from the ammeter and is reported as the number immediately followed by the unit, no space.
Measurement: 2.5A
